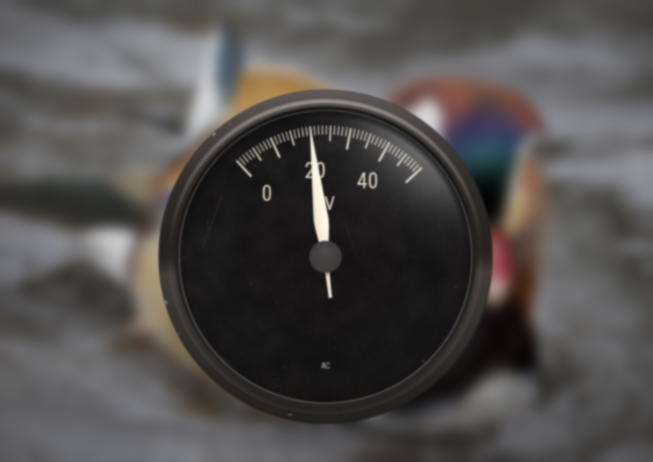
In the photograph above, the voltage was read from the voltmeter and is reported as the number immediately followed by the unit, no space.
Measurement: 20kV
